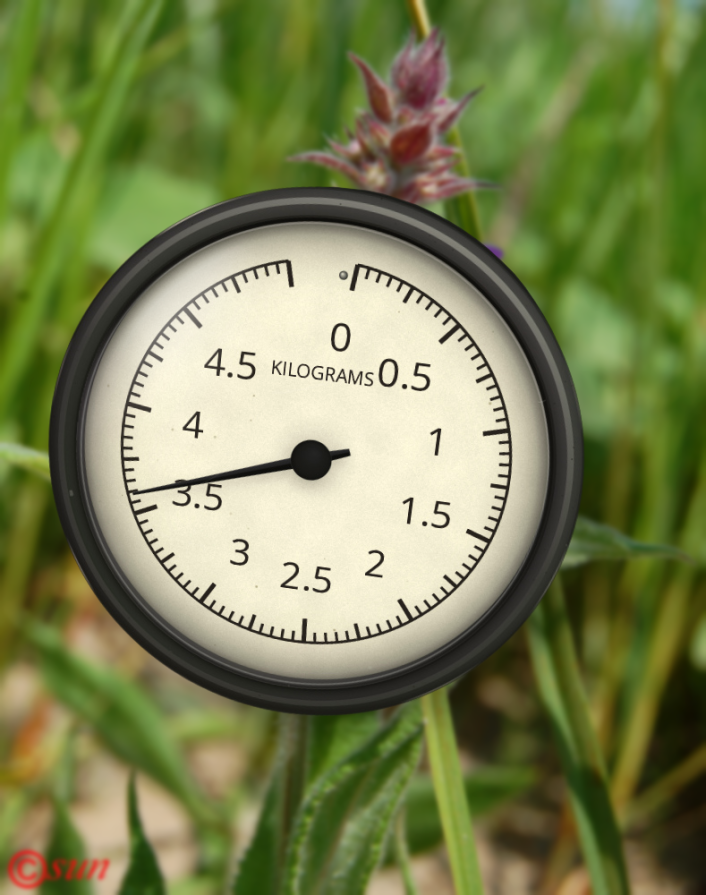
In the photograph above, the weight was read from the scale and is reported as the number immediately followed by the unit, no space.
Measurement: 3.6kg
